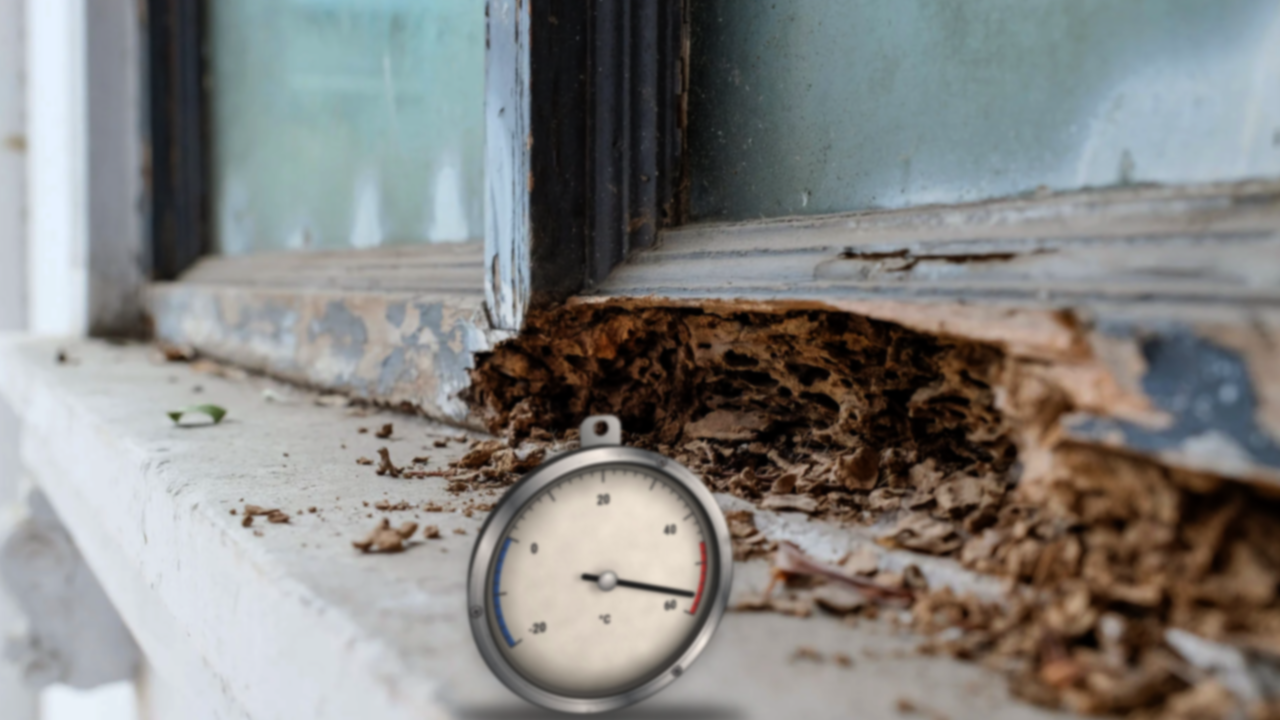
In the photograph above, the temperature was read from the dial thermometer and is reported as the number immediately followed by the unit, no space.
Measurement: 56°C
